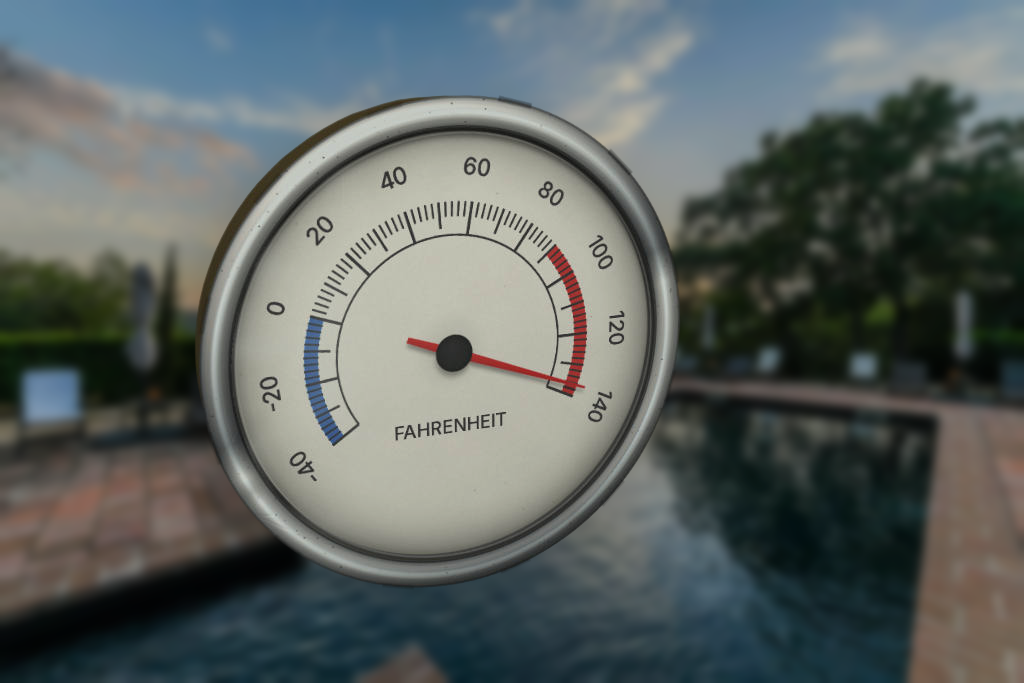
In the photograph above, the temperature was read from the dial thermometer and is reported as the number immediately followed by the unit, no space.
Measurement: 136°F
